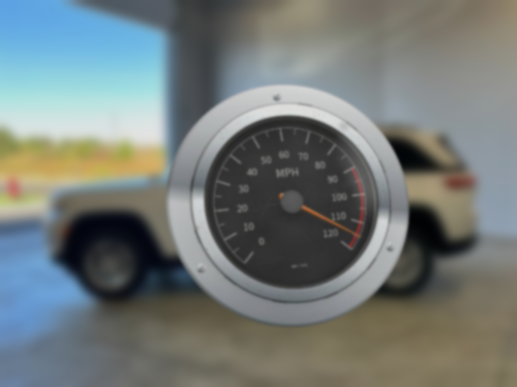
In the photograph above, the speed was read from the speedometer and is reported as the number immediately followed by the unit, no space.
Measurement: 115mph
